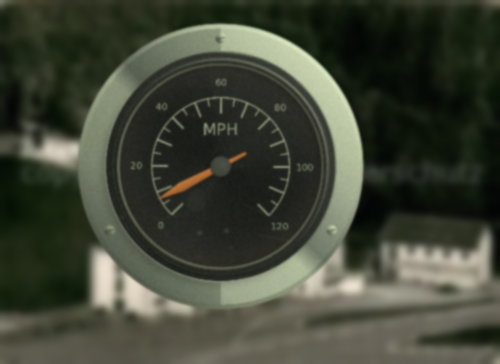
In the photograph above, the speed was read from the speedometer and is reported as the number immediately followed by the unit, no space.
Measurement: 7.5mph
